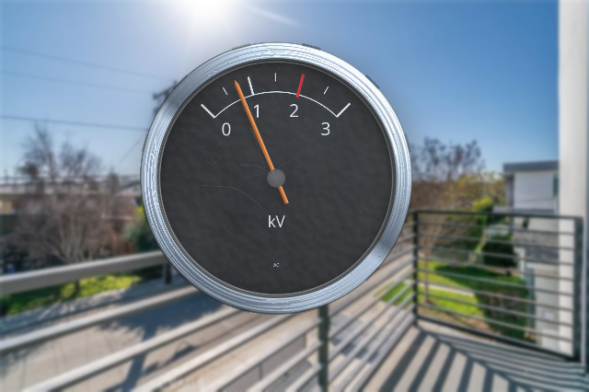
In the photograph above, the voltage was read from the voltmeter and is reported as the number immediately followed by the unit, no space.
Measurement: 0.75kV
